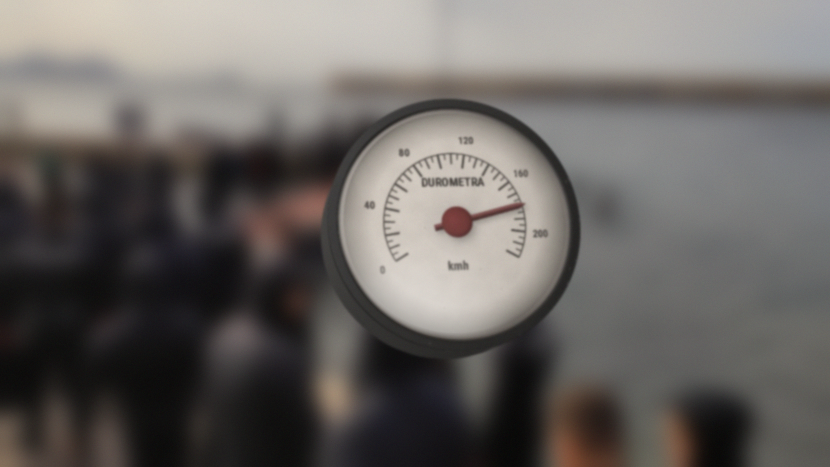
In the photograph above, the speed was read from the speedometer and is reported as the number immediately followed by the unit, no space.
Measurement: 180km/h
